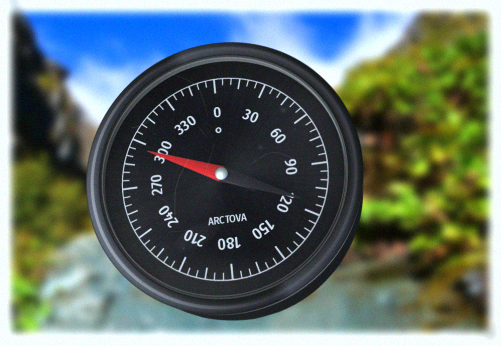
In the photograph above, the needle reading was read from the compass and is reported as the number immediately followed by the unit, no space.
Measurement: 295°
